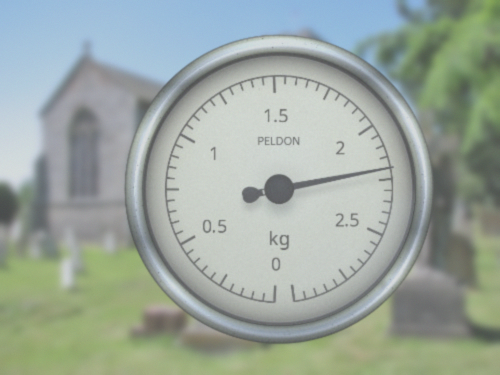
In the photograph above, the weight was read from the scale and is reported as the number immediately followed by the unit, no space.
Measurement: 2.2kg
